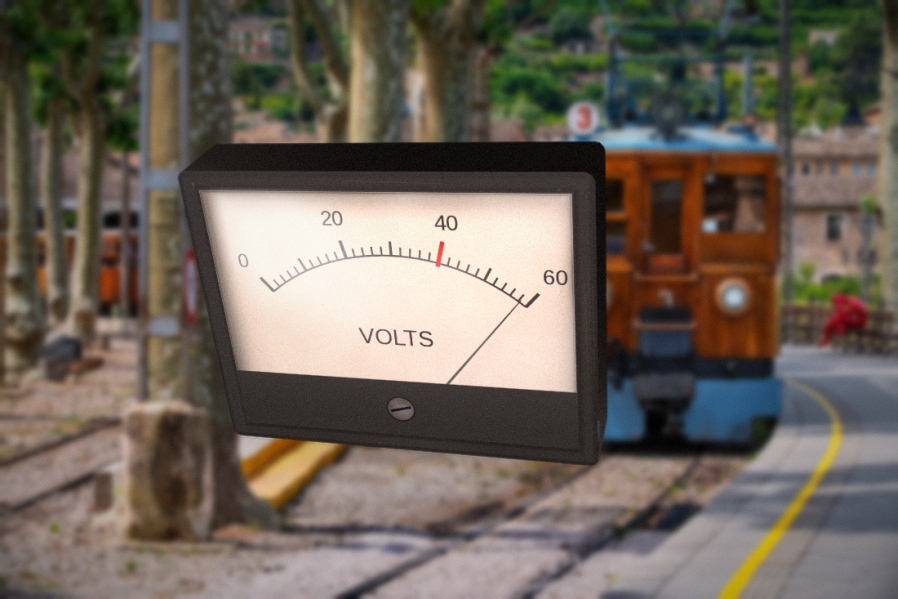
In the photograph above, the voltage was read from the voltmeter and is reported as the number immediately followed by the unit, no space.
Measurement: 58V
